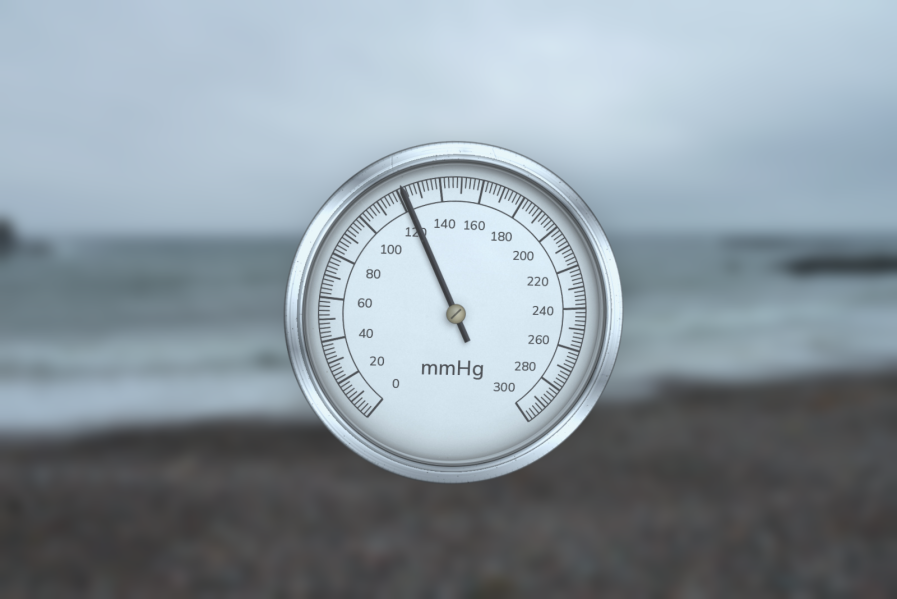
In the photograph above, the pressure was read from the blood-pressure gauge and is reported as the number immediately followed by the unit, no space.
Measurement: 122mmHg
